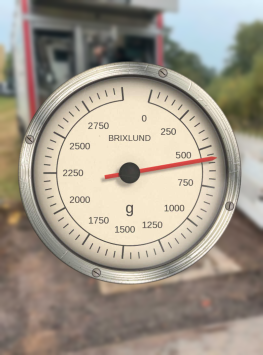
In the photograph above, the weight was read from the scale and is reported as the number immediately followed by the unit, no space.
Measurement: 575g
